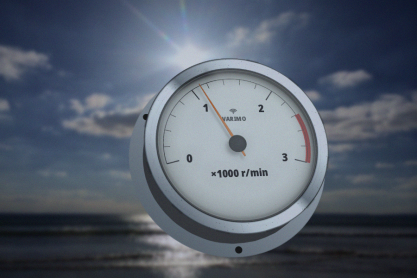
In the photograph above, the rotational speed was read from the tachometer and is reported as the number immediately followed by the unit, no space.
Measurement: 1100rpm
